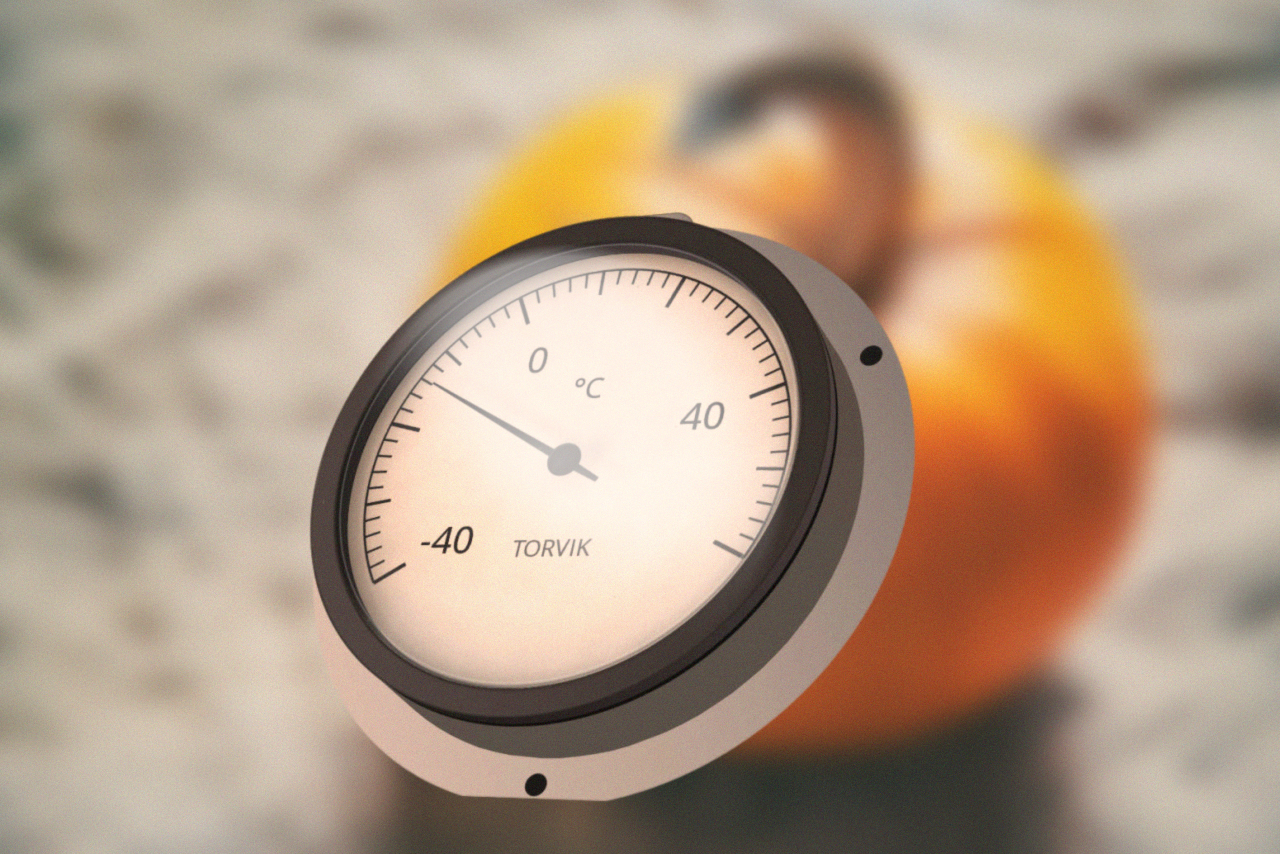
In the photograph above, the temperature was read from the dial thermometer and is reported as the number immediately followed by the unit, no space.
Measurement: -14°C
